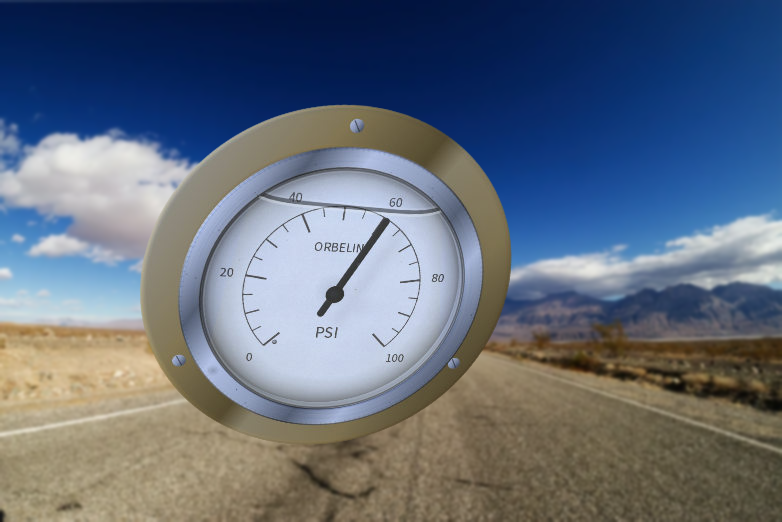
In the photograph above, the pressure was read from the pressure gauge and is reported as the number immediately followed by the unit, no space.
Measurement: 60psi
